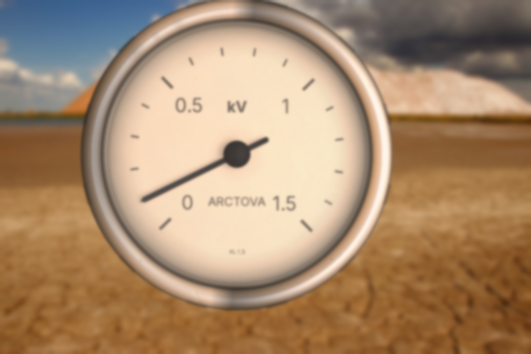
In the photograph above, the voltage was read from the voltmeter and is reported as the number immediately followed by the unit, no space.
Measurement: 0.1kV
